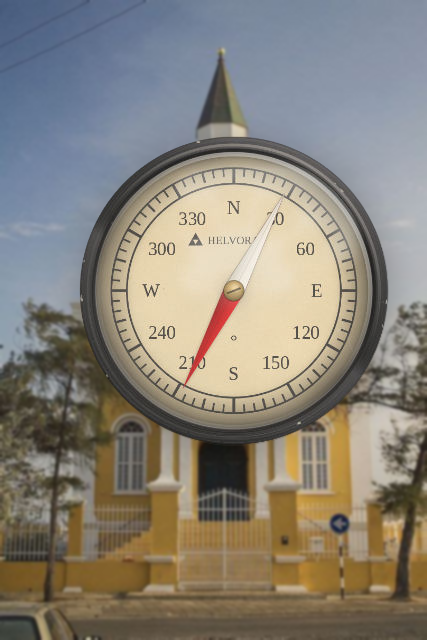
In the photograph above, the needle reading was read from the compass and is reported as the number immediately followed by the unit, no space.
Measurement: 207.5°
